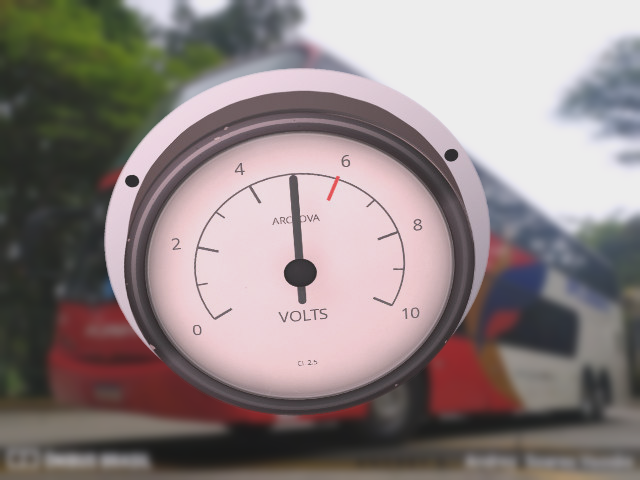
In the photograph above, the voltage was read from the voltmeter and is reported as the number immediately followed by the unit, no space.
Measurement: 5V
